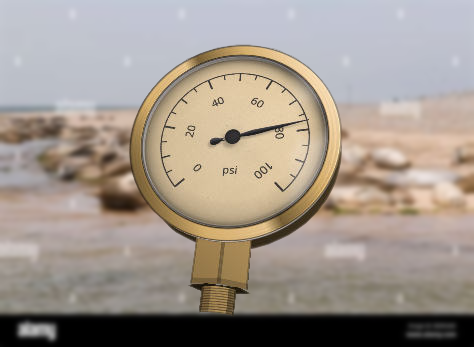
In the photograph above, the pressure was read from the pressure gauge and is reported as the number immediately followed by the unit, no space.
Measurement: 77.5psi
